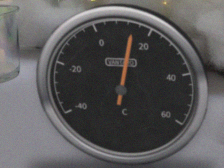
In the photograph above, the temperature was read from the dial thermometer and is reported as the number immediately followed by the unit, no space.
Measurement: 14°C
